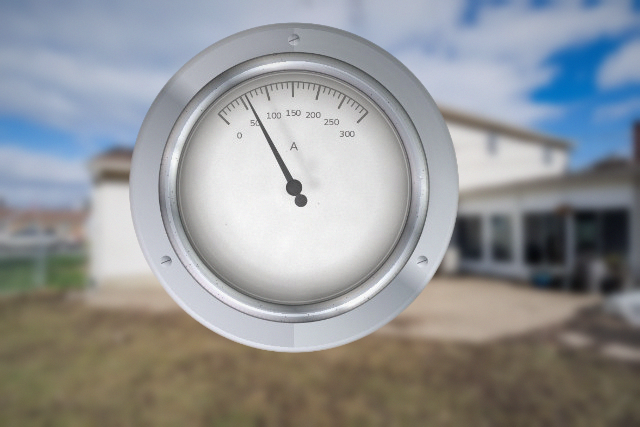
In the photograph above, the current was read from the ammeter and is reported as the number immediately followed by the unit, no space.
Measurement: 60A
